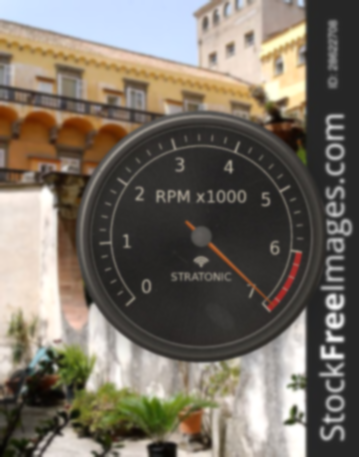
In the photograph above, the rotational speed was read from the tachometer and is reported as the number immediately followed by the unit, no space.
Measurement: 6900rpm
